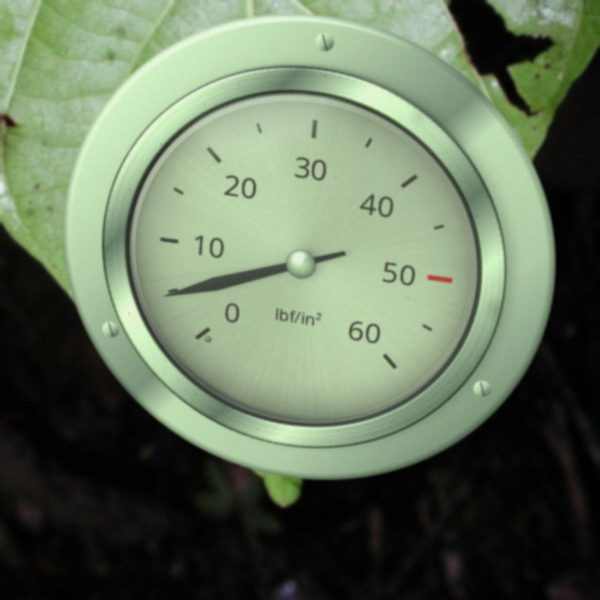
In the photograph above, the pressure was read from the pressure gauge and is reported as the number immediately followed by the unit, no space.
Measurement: 5psi
